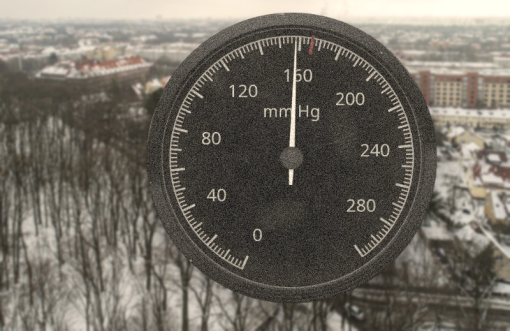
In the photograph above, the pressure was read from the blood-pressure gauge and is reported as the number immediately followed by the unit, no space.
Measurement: 158mmHg
